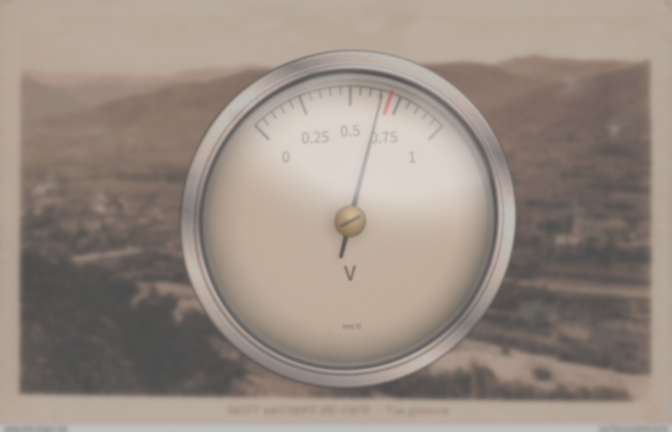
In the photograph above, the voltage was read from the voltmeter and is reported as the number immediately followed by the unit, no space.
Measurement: 0.65V
